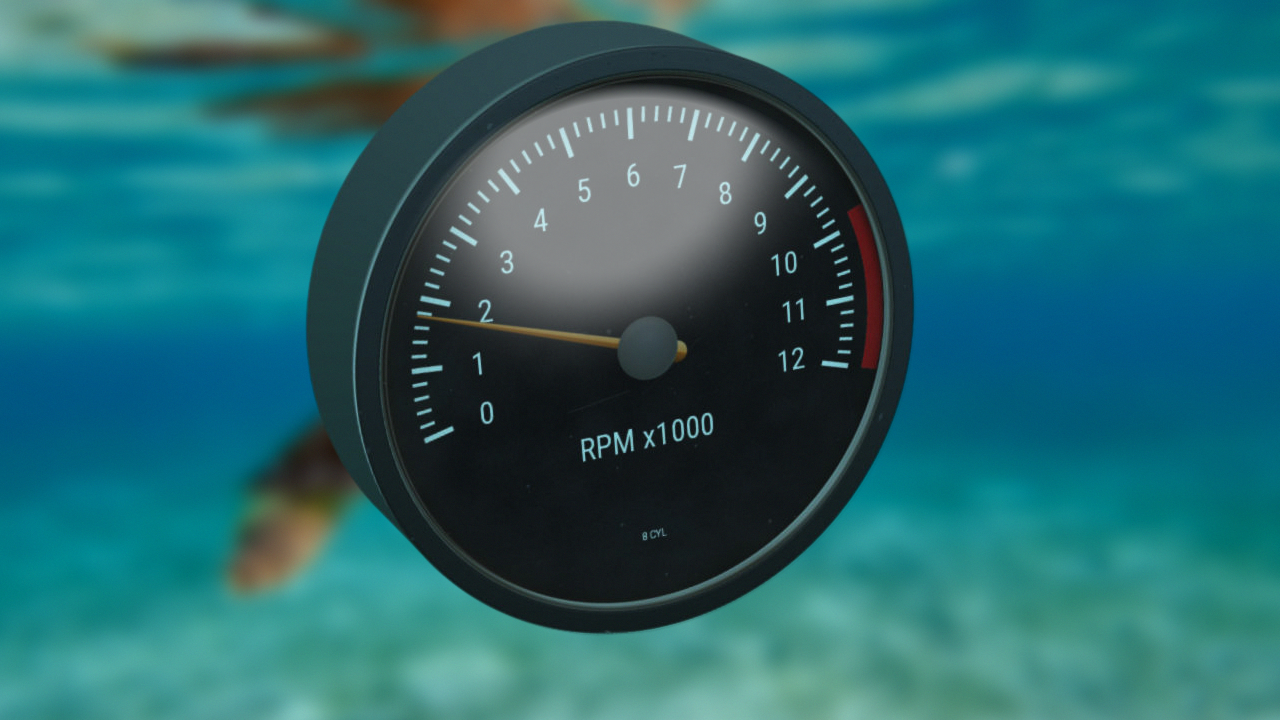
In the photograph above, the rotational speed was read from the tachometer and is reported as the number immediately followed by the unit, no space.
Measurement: 1800rpm
